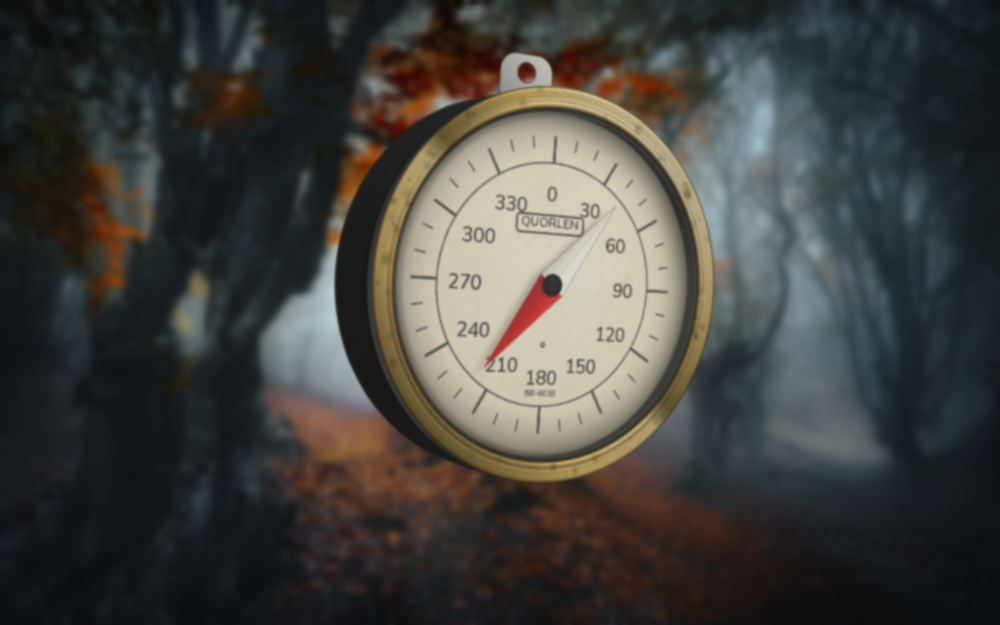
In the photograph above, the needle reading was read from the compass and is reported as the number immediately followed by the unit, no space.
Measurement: 220°
